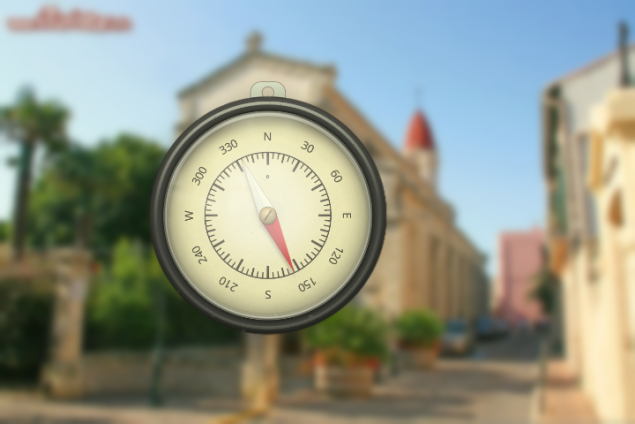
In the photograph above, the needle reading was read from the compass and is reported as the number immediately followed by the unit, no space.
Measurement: 155°
